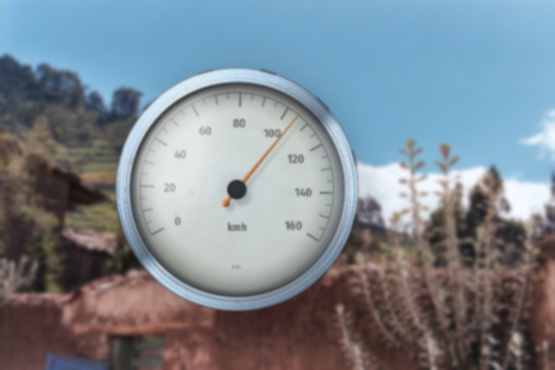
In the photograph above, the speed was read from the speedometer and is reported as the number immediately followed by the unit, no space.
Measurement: 105km/h
